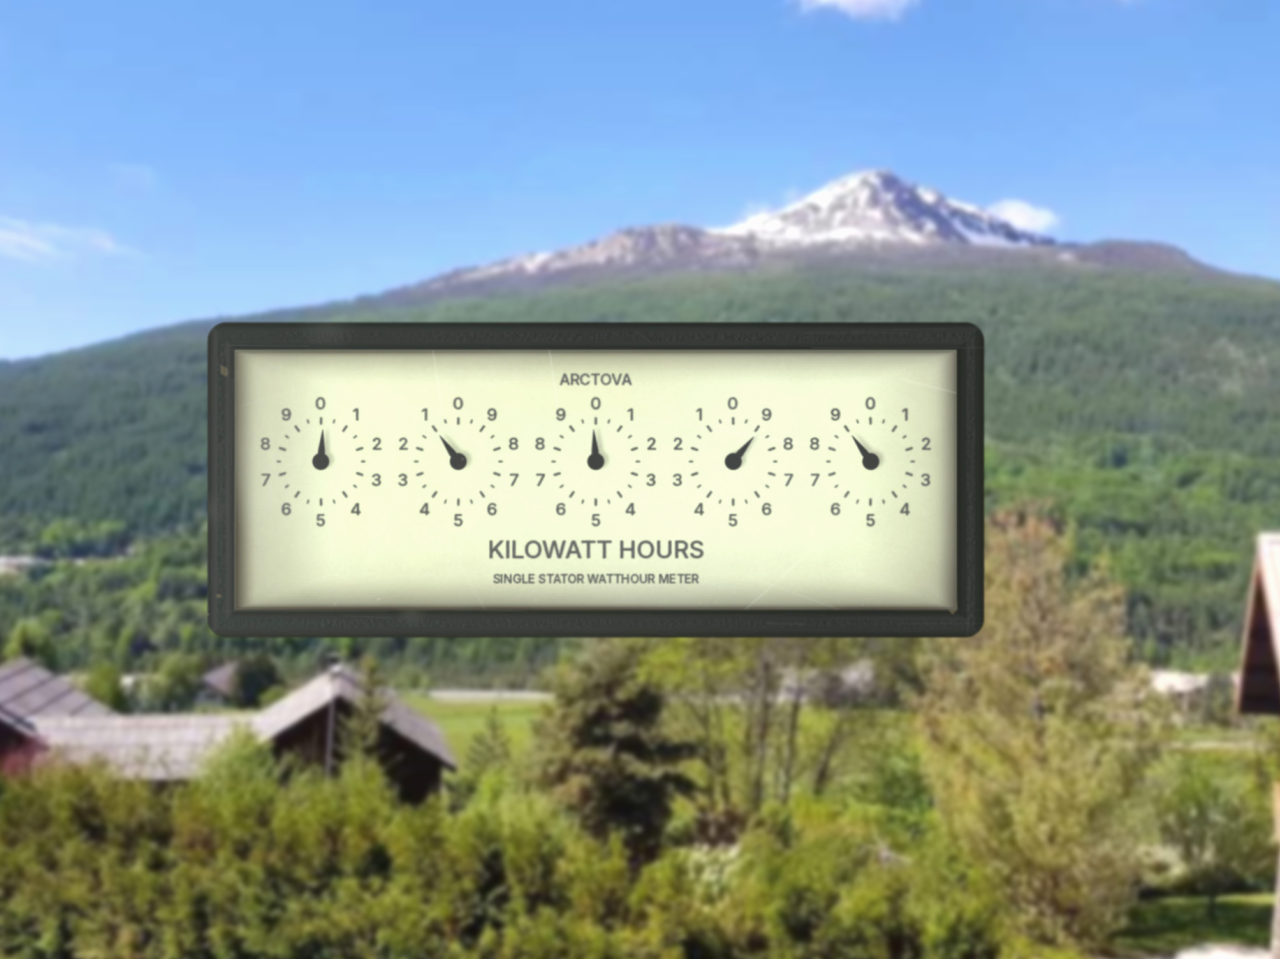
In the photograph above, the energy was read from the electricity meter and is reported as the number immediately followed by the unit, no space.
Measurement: 989kWh
